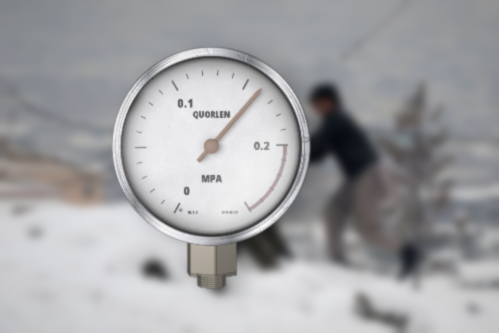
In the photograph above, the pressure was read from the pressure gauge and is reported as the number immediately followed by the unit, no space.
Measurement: 0.16MPa
